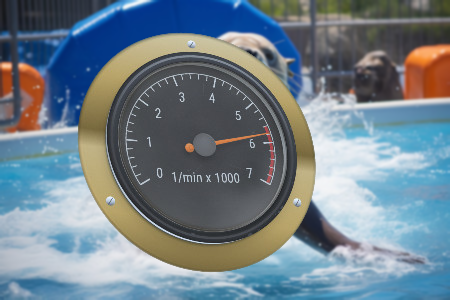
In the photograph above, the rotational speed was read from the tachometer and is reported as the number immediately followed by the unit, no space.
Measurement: 5800rpm
